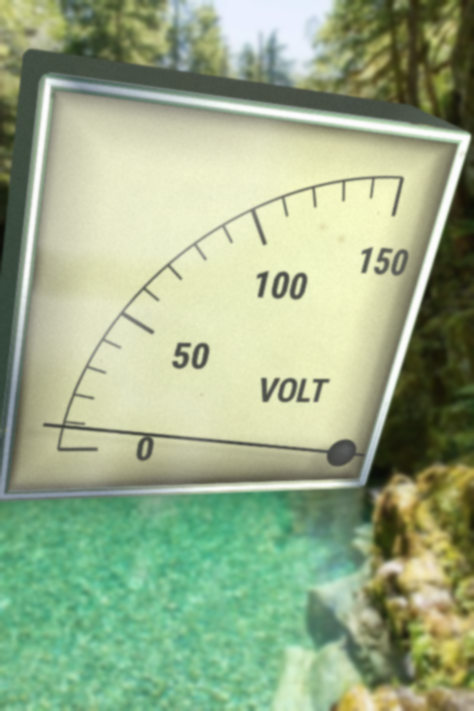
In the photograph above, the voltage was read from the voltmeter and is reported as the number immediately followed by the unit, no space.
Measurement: 10V
